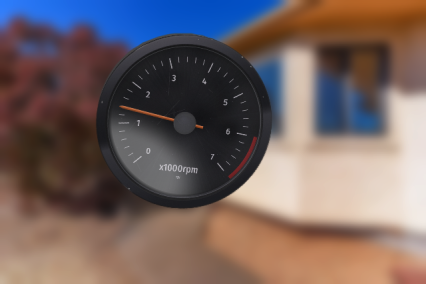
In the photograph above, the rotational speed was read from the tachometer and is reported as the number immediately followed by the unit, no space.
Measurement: 1400rpm
